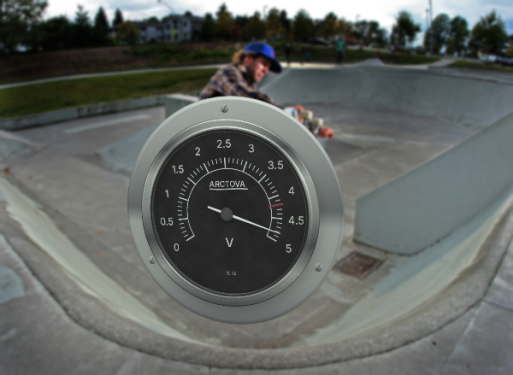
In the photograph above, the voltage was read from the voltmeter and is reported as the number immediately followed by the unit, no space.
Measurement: 4.8V
